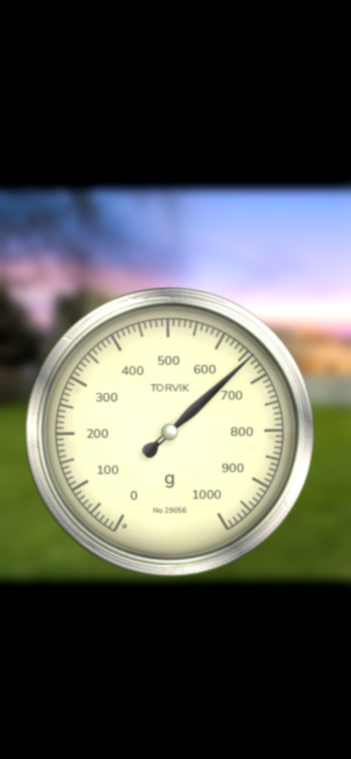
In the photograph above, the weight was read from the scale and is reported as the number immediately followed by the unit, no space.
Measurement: 660g
